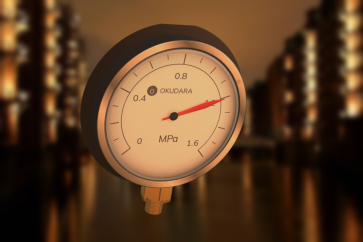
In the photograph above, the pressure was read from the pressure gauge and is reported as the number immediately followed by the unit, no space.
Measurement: 1.2MPa
